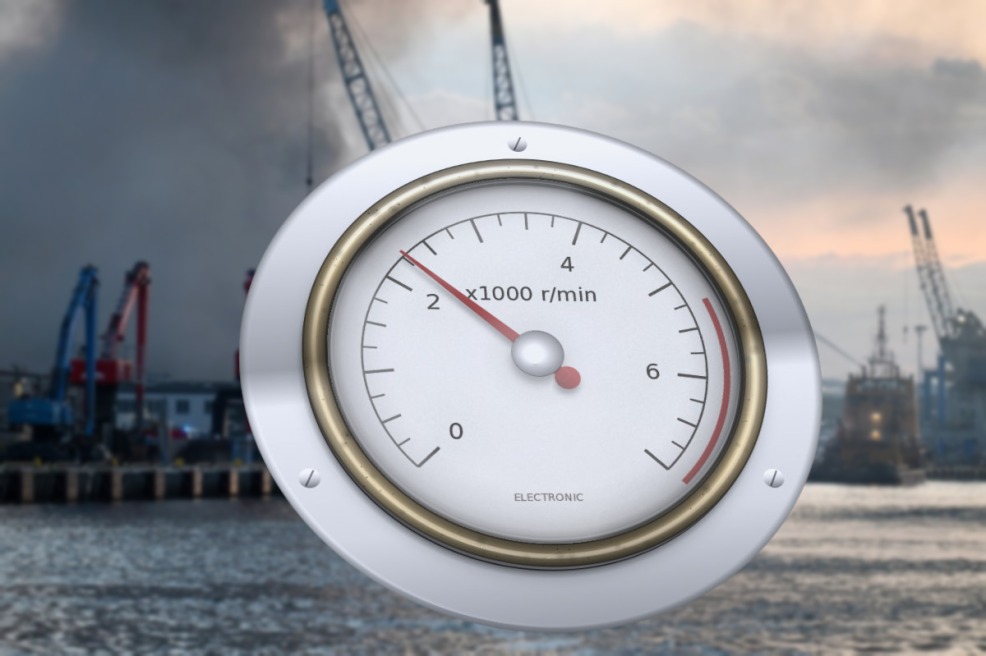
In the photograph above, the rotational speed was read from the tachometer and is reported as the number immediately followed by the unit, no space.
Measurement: 2250rpm
